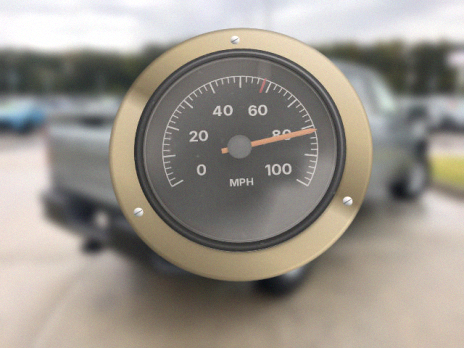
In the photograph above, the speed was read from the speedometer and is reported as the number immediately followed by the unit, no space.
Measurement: 82mph
